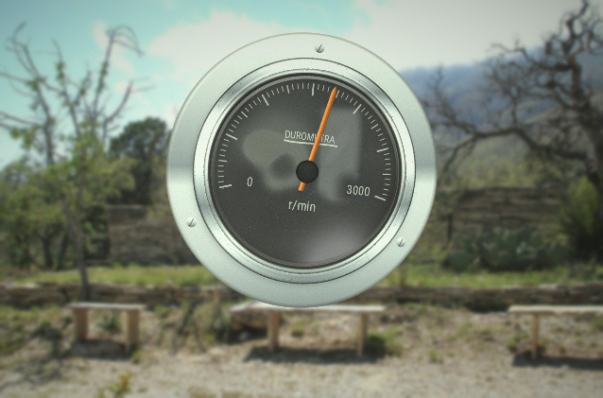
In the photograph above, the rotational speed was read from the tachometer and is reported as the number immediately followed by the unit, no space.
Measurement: 1700rpm
